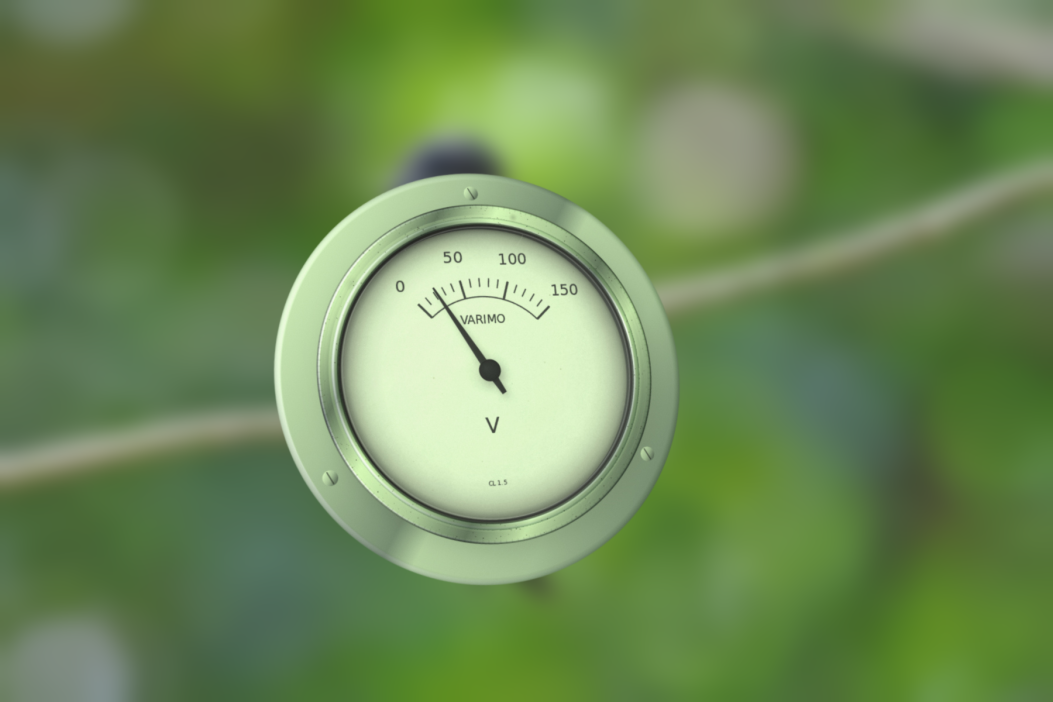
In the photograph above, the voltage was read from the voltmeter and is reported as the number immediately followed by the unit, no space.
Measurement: 20V
